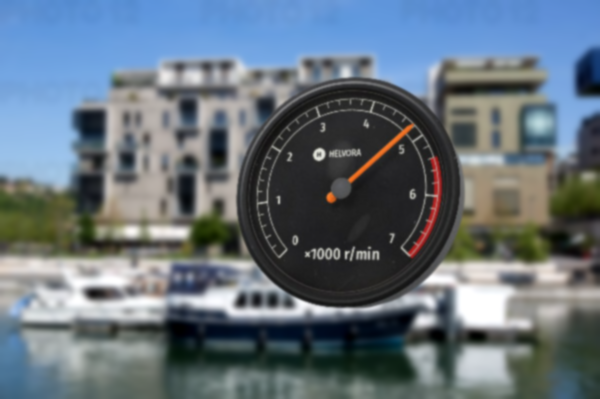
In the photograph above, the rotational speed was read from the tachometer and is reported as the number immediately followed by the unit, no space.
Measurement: 4800rpm
